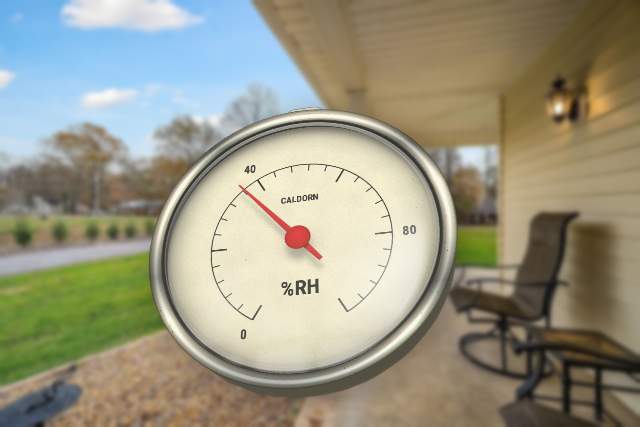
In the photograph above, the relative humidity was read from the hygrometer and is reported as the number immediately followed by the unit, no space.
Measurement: 36%
